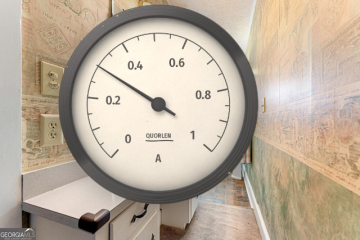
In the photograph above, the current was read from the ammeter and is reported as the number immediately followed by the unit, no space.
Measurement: 0.3A
